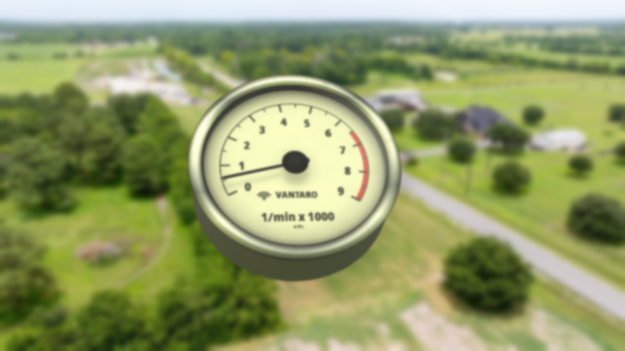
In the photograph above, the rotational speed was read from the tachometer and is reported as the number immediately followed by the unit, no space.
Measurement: 500rpm
